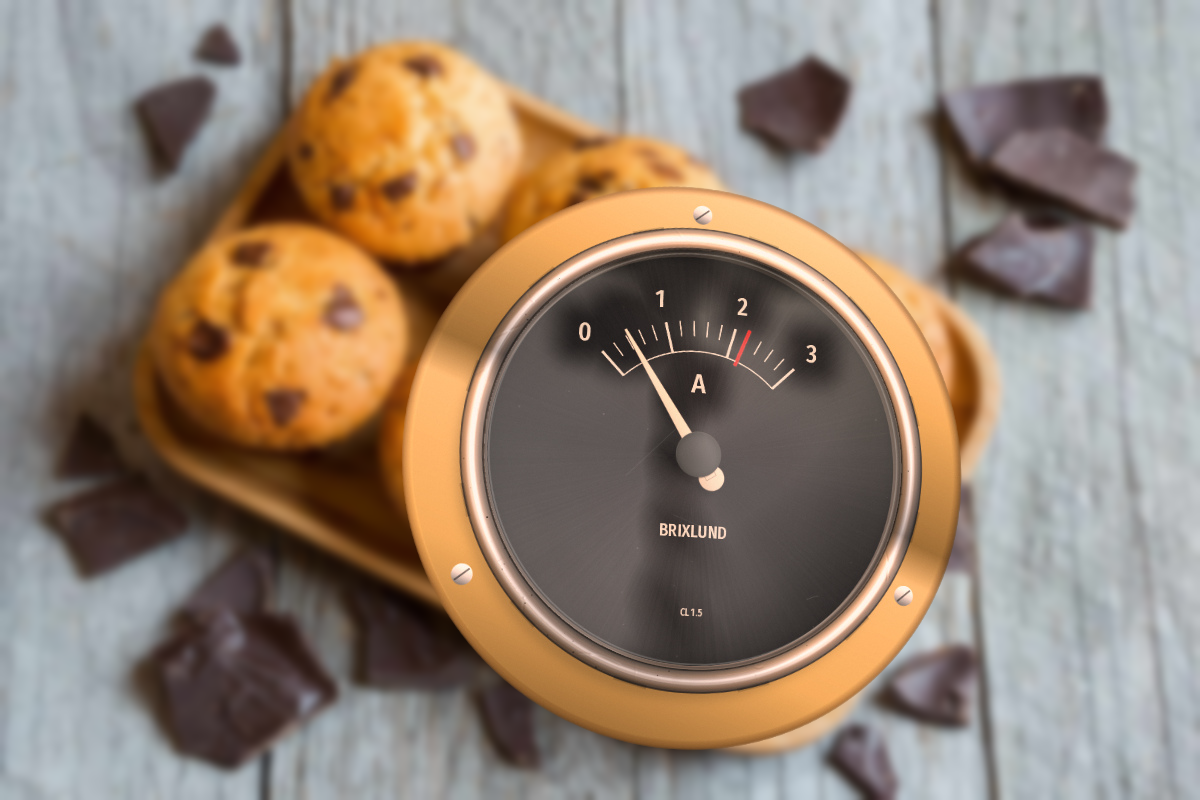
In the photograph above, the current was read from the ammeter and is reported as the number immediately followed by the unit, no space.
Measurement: 0.4A
